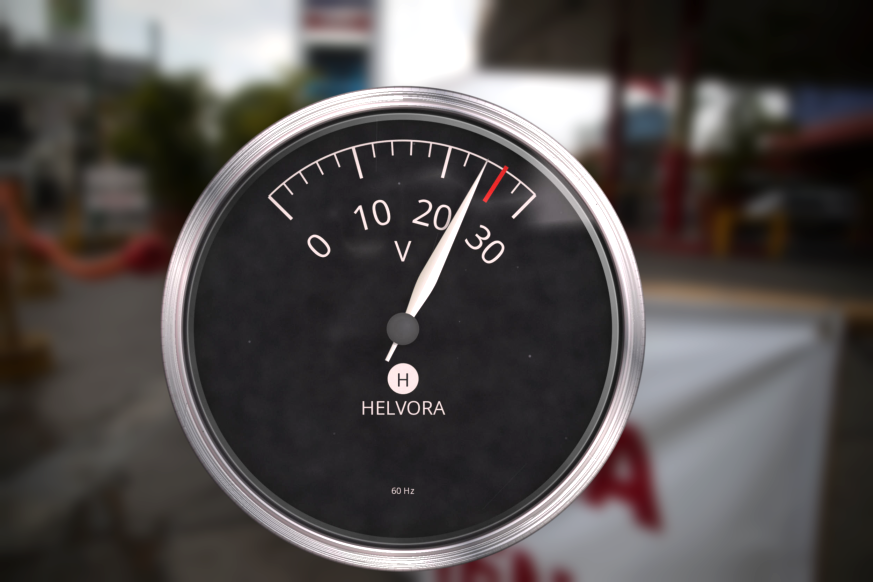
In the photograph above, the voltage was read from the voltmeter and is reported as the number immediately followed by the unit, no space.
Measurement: 24V
